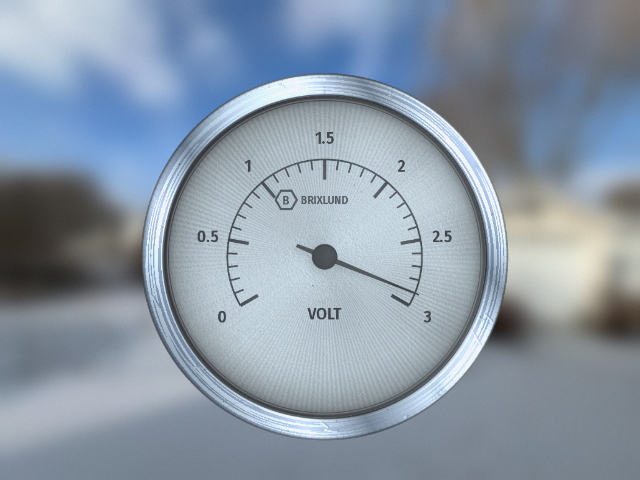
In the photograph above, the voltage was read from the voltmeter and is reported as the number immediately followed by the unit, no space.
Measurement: 2.9V
